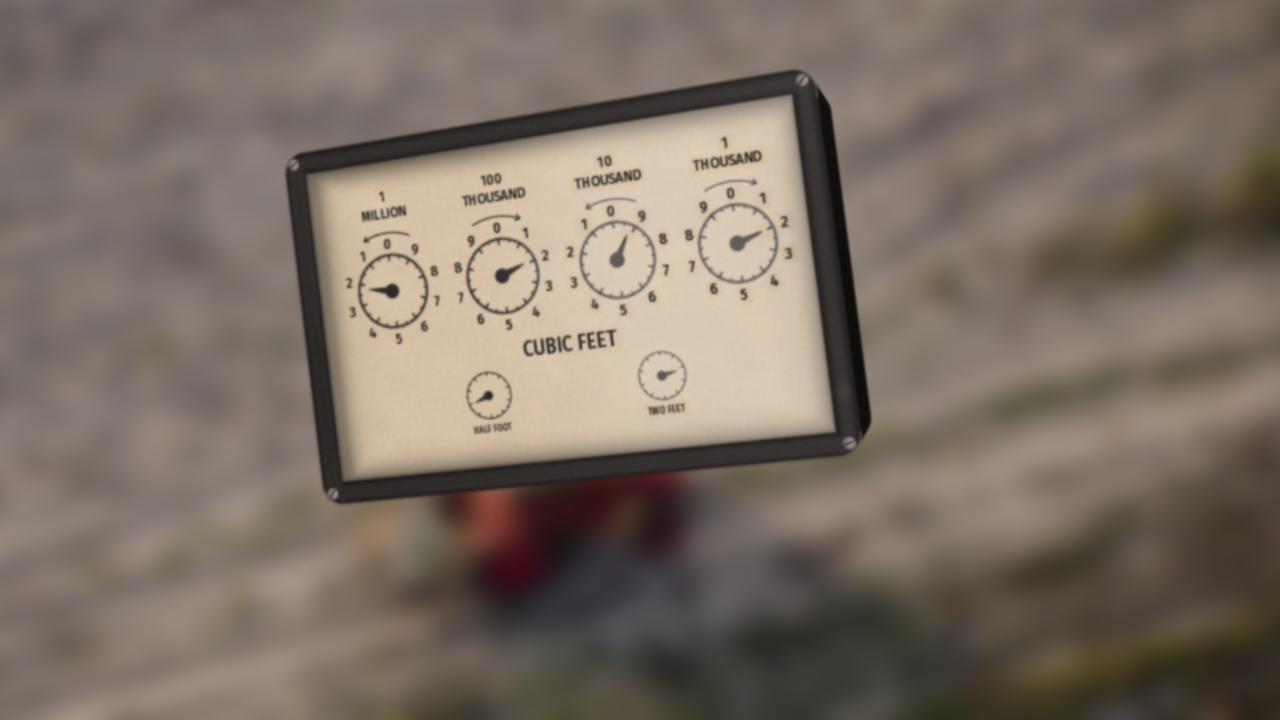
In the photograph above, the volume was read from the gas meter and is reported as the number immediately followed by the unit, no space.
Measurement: 219200ft³
